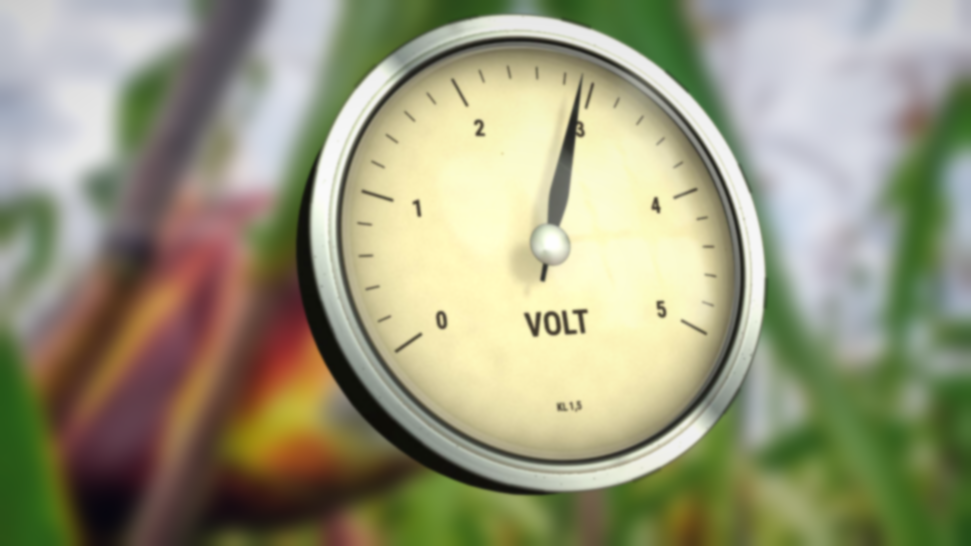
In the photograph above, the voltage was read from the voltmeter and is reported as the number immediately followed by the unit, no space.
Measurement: 2.9V
